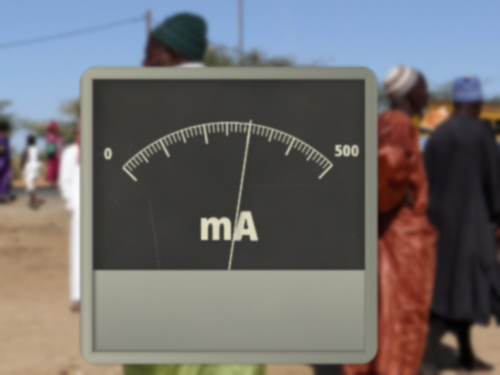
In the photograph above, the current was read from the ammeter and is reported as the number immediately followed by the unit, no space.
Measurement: 300mA
